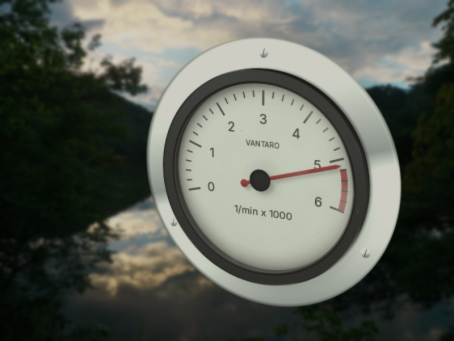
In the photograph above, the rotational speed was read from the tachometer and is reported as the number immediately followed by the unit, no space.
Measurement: 5100rpm
